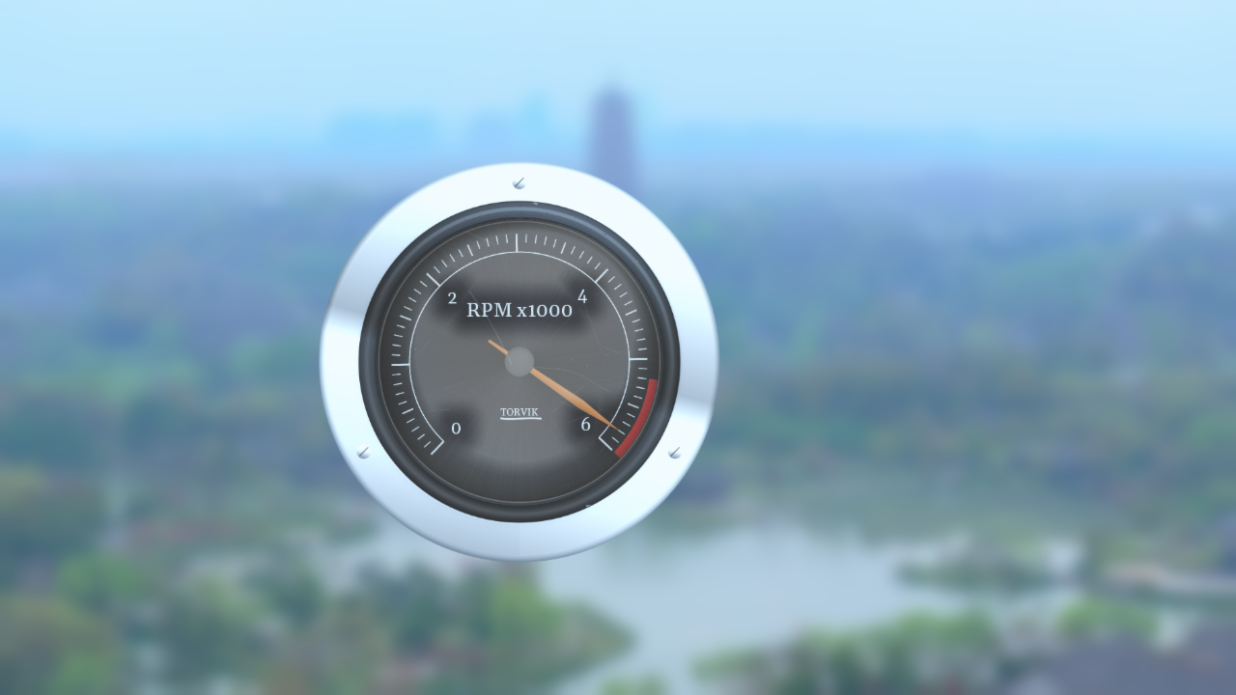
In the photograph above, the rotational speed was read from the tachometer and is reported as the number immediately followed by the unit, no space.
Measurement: 5800rpm
